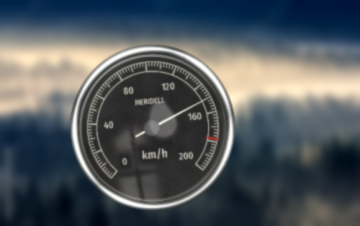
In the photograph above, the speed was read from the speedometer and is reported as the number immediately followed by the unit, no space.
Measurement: 150km/h
